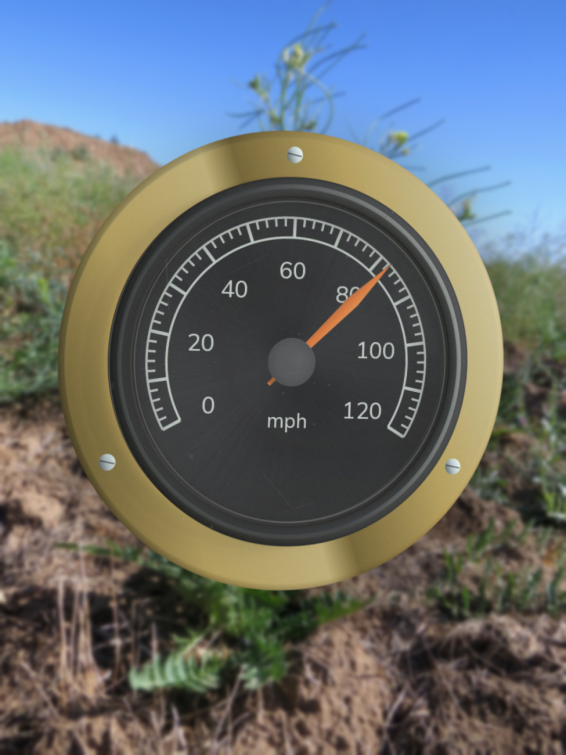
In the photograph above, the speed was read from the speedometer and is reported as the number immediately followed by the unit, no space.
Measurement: 82mph
